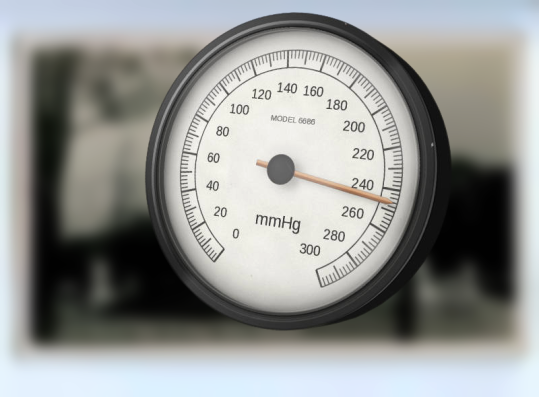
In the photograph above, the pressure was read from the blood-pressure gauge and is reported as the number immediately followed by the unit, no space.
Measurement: 246mmHg
